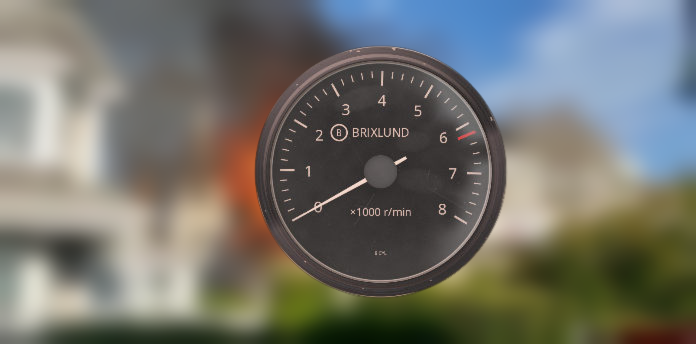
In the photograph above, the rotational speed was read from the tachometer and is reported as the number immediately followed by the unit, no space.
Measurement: 0rpm
